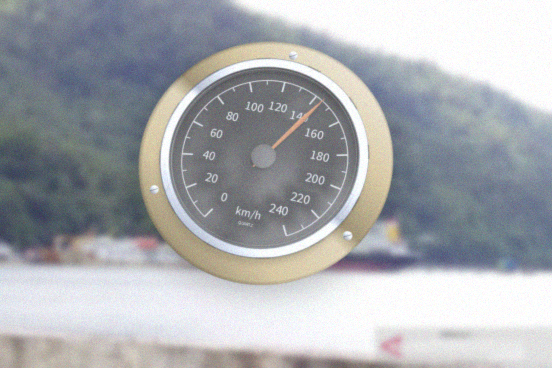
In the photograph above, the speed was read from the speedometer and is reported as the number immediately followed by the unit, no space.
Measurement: 145km/h
